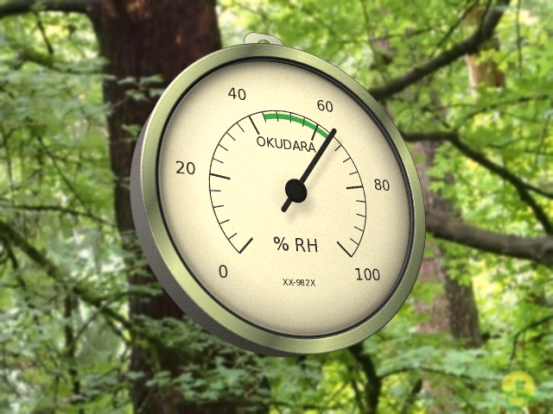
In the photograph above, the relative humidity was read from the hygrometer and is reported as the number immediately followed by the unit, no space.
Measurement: 64%
